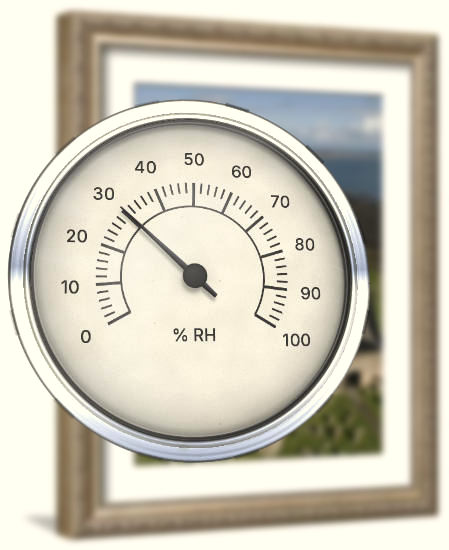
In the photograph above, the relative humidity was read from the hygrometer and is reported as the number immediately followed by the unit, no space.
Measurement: 30%
